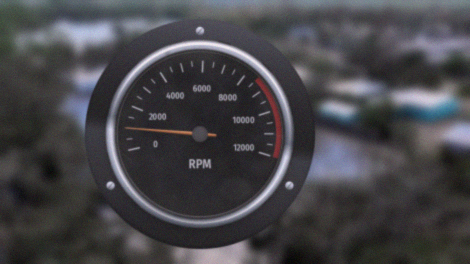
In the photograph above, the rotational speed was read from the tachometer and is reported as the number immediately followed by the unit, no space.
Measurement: 1000rpm
